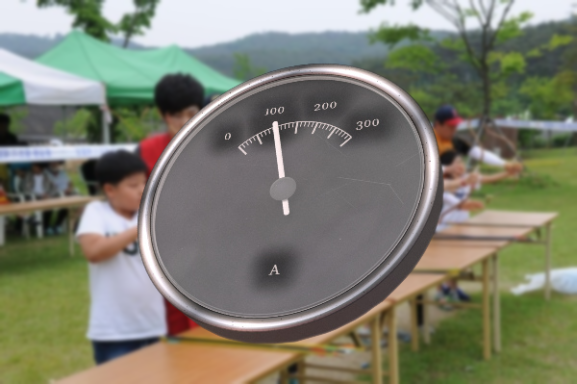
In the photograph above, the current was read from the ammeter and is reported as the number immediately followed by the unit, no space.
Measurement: 100A
